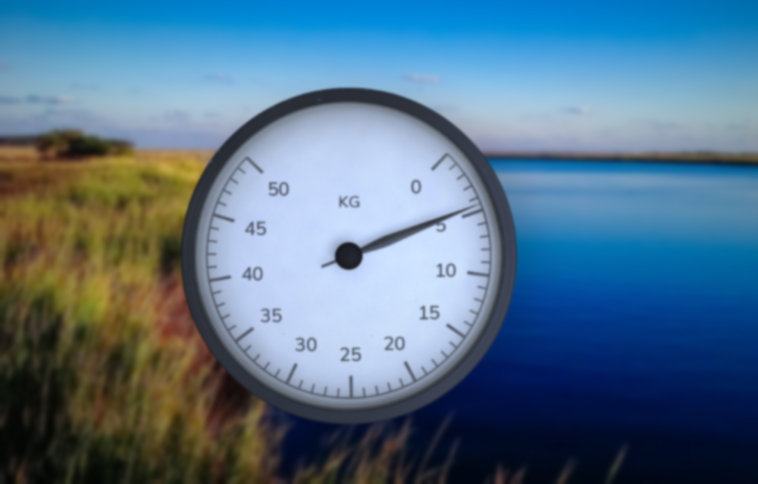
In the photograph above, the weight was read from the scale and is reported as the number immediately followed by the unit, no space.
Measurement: 4.5kg
